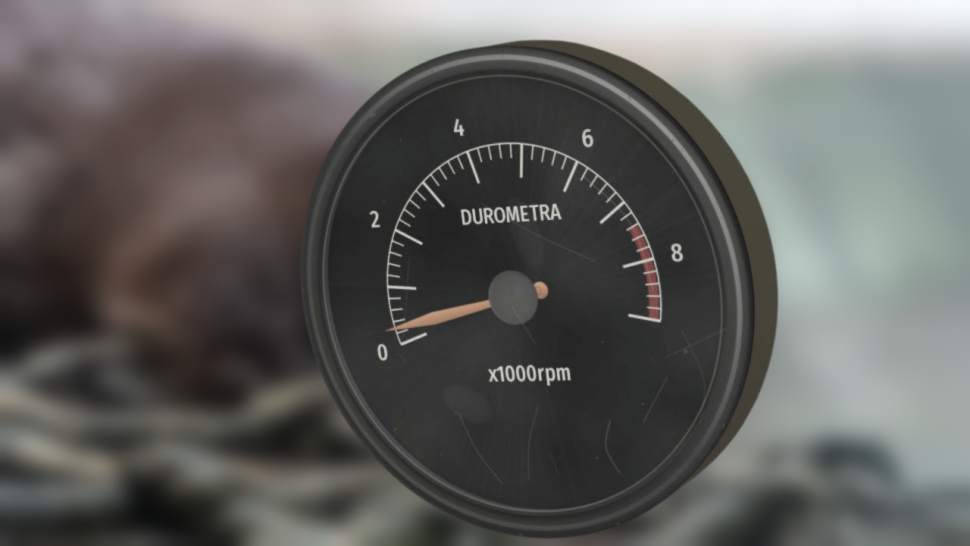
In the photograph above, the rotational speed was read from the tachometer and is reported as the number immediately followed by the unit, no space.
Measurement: 300rpm
